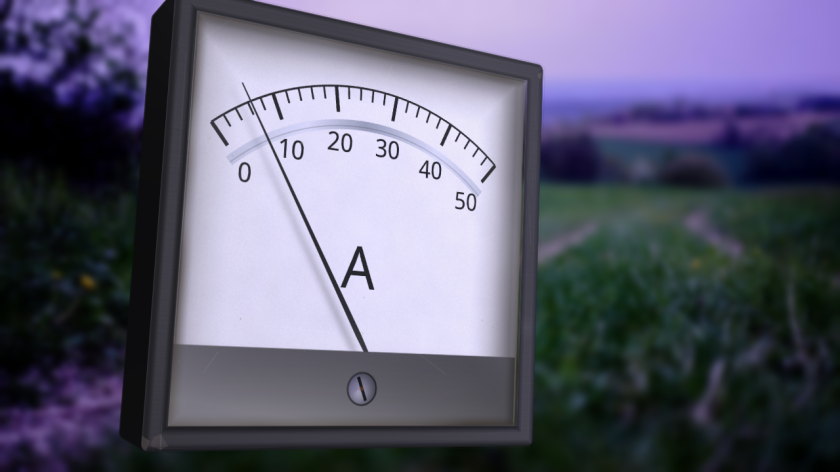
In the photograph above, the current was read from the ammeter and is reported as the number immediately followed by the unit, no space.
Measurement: 6A
